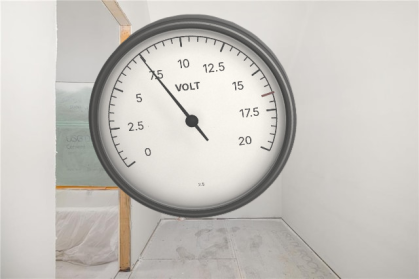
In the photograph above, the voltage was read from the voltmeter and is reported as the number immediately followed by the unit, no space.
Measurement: 7.5V
